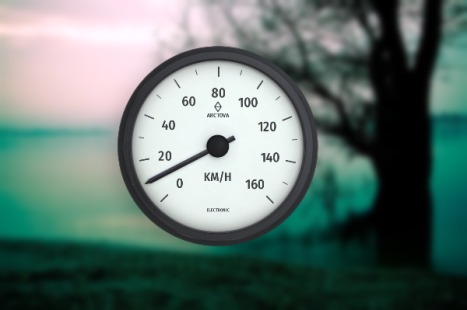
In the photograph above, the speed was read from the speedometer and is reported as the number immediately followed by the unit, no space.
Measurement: 10km/h
